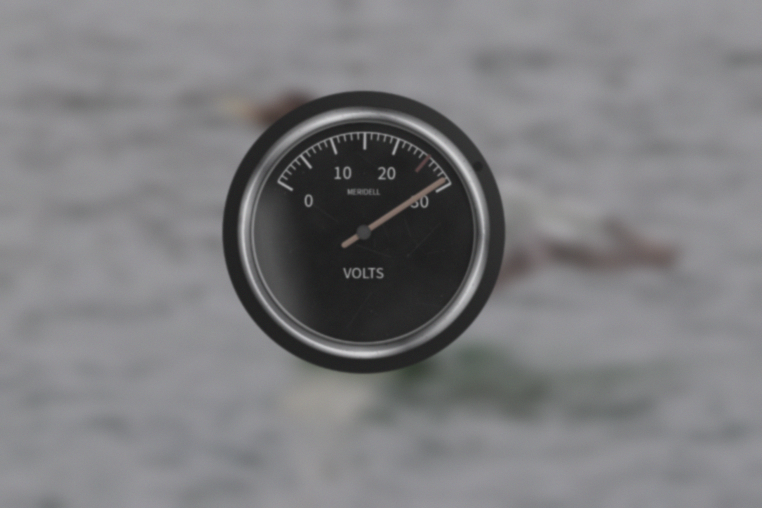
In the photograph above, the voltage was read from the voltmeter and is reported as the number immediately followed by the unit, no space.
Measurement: 29V
